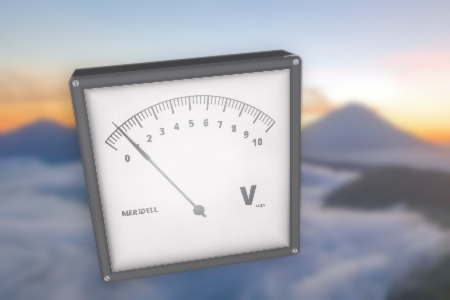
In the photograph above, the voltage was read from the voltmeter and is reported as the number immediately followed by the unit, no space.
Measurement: 1V
